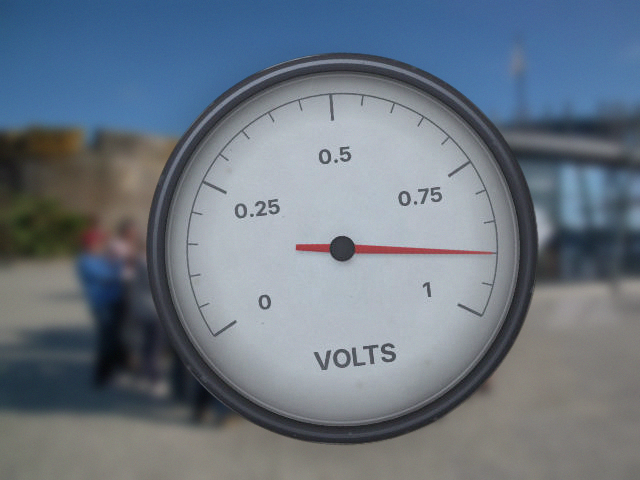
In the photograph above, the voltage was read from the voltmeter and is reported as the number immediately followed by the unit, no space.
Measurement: 0.9V
